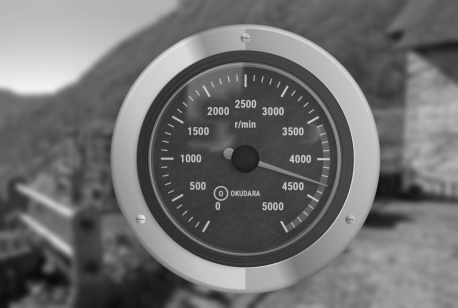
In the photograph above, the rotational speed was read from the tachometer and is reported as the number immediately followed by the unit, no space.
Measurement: 4300rpm
